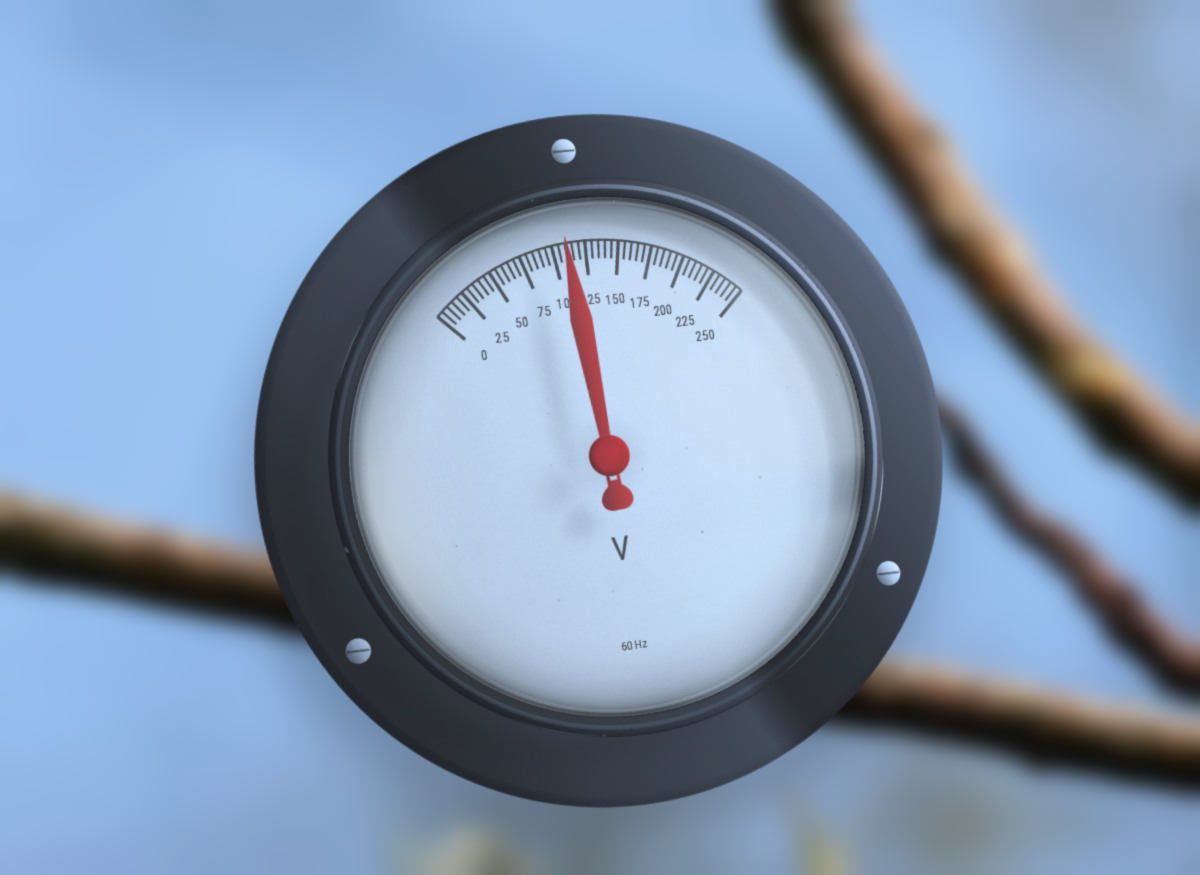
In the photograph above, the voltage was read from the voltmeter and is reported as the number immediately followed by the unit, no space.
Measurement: 110V
